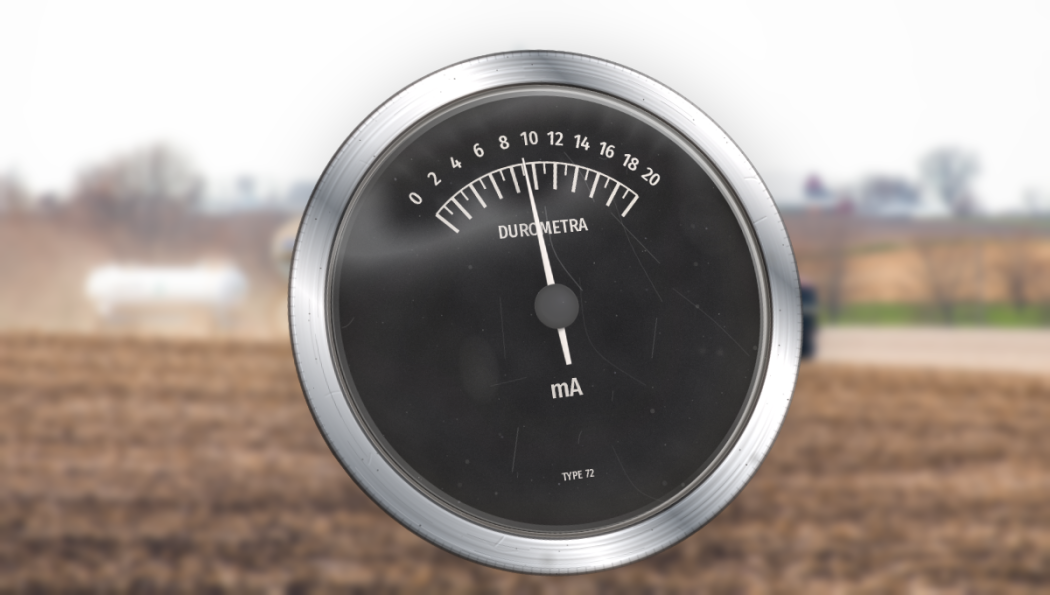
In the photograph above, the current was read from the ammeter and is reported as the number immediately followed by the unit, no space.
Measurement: 9mA
